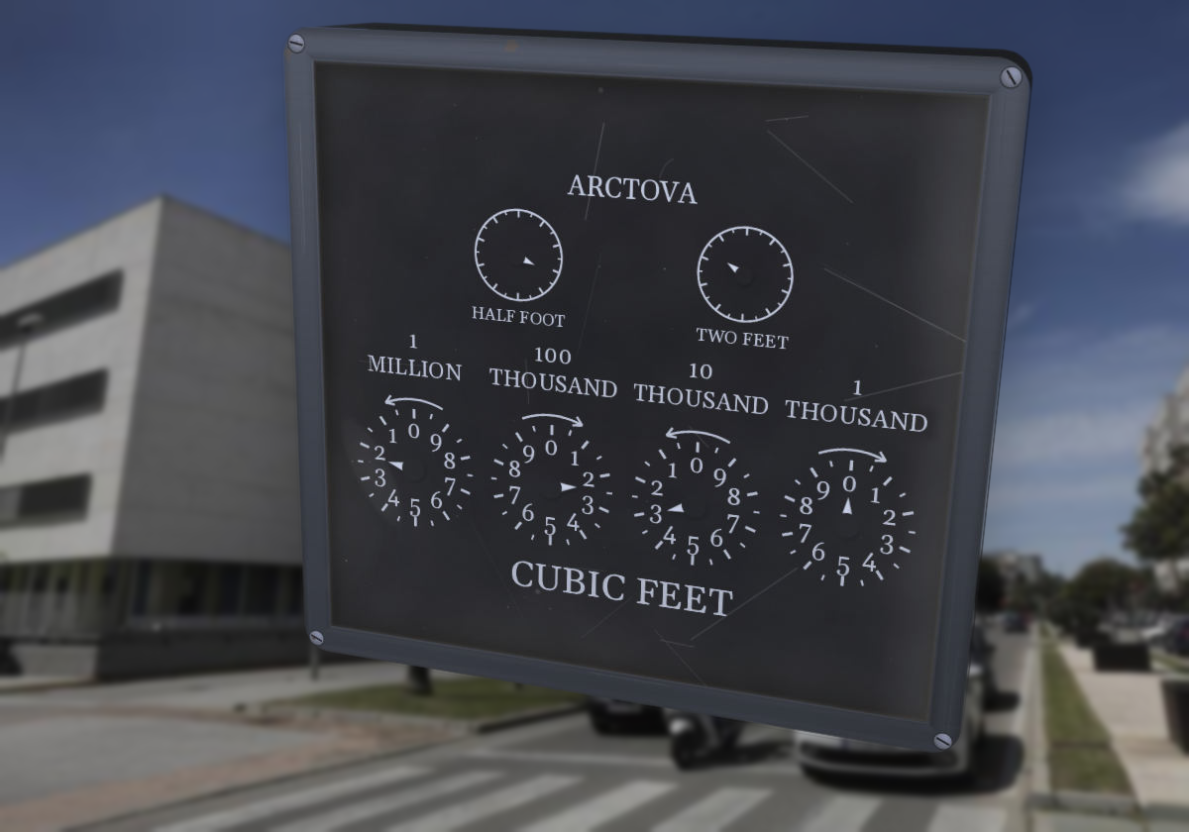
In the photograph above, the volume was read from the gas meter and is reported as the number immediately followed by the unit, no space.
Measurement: 223000ft³
